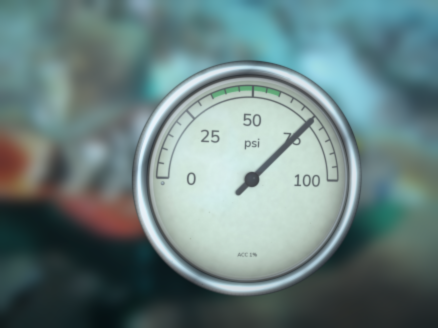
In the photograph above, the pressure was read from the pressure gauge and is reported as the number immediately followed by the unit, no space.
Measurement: 75psi
